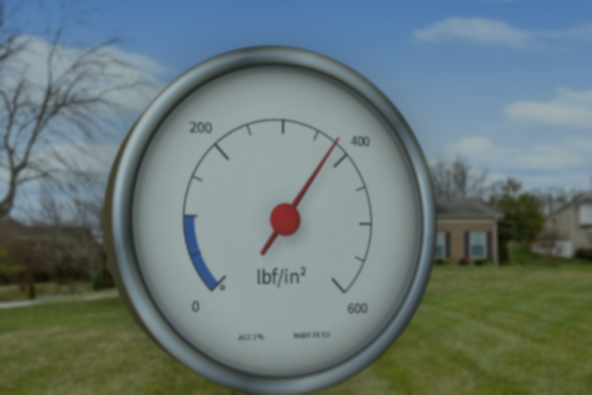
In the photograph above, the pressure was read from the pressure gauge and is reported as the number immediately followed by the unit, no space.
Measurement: 375psi
